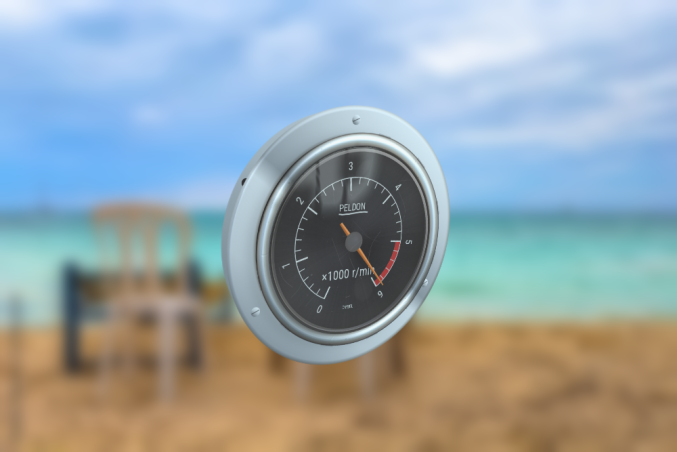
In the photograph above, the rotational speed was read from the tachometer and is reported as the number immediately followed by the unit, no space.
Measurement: 5900rpm
